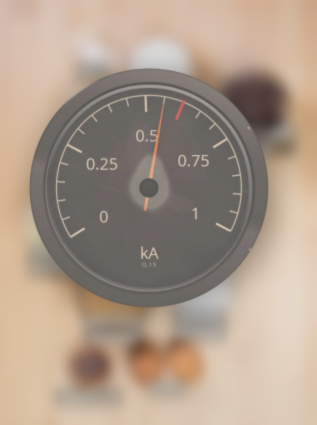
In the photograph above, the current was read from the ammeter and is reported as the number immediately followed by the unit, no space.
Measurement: 0.55kA
